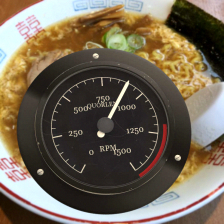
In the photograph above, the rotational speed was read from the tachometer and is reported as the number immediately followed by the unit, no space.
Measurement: 900rpm
